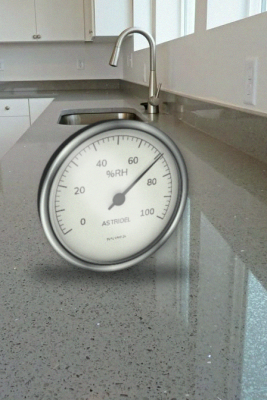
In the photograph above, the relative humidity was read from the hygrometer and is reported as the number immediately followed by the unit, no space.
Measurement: 70%
